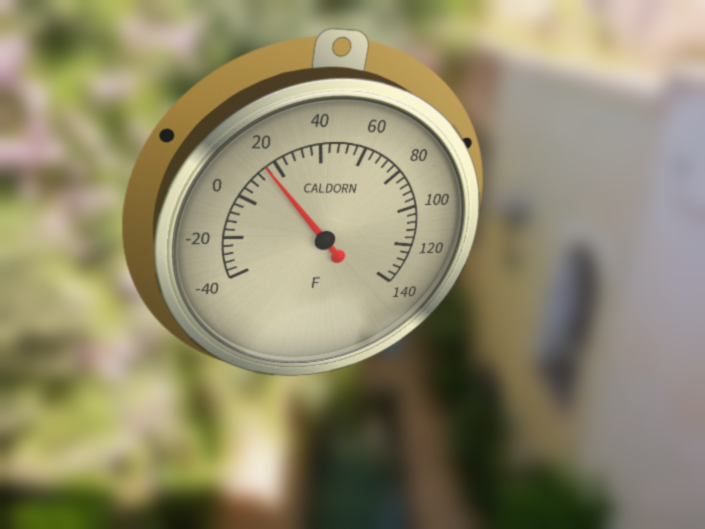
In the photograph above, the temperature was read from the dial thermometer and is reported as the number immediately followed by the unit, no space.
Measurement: 16°F
